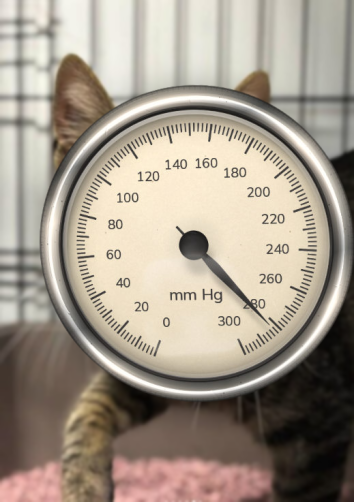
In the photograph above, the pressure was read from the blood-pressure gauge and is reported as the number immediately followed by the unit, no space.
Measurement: 282mmHg
